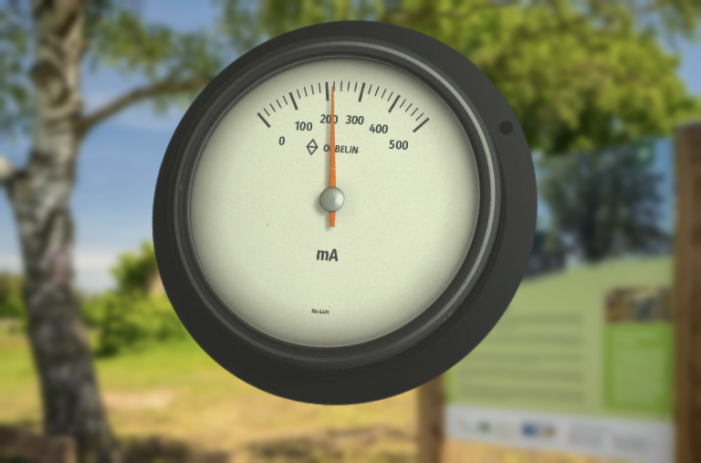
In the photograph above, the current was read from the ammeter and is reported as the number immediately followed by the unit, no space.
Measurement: 220mA
